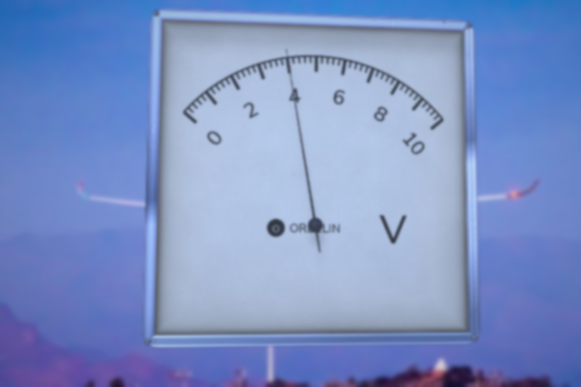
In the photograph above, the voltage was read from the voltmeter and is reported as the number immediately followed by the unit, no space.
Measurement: 4V
